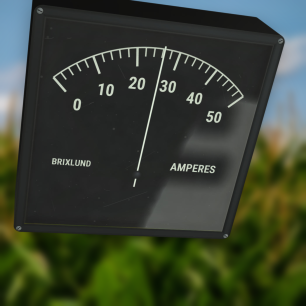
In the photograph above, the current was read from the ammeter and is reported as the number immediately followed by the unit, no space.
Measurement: 26A
